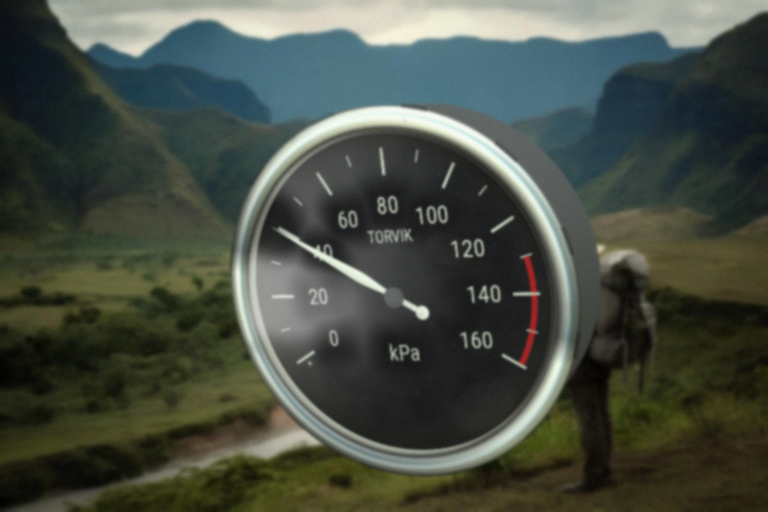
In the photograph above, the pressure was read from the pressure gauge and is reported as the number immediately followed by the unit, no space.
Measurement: 40kPa
